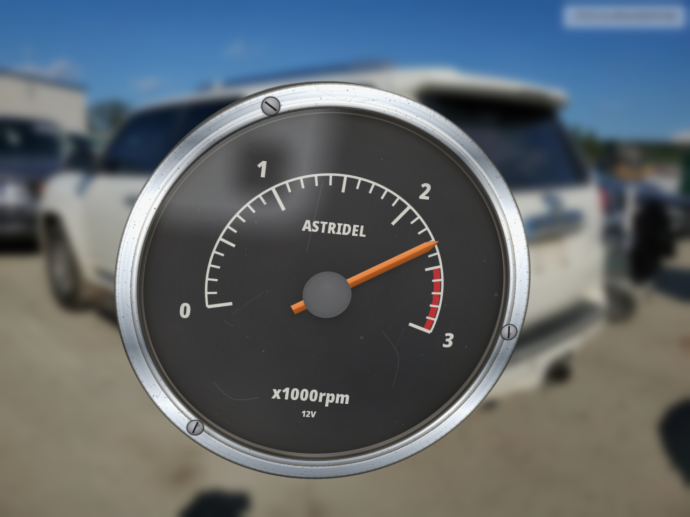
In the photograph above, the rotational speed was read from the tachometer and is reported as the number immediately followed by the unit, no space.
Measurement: 2300rpm
